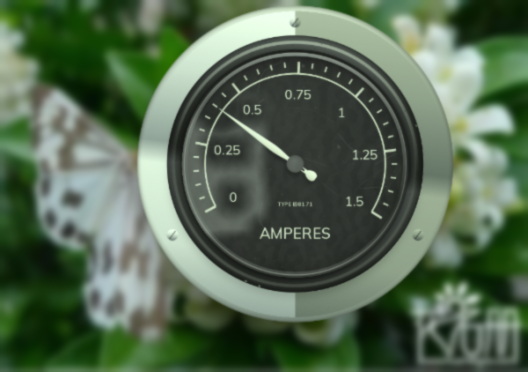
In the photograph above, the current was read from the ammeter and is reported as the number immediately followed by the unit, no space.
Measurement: 0.4A
